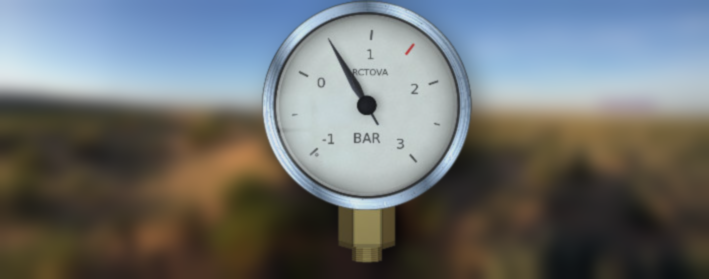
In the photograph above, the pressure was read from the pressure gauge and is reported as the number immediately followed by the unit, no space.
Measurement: 0.5bar
